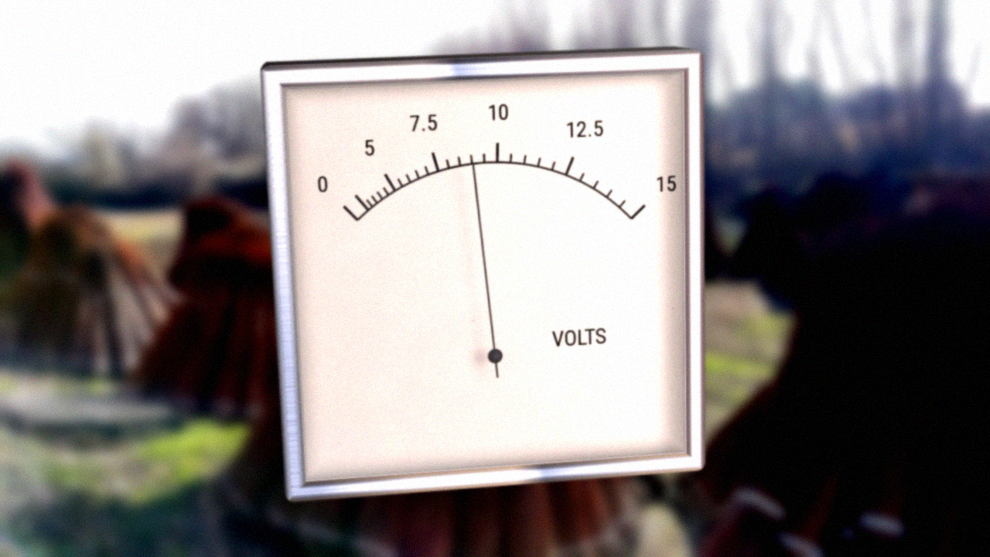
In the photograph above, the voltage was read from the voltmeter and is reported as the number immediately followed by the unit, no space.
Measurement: 9V
